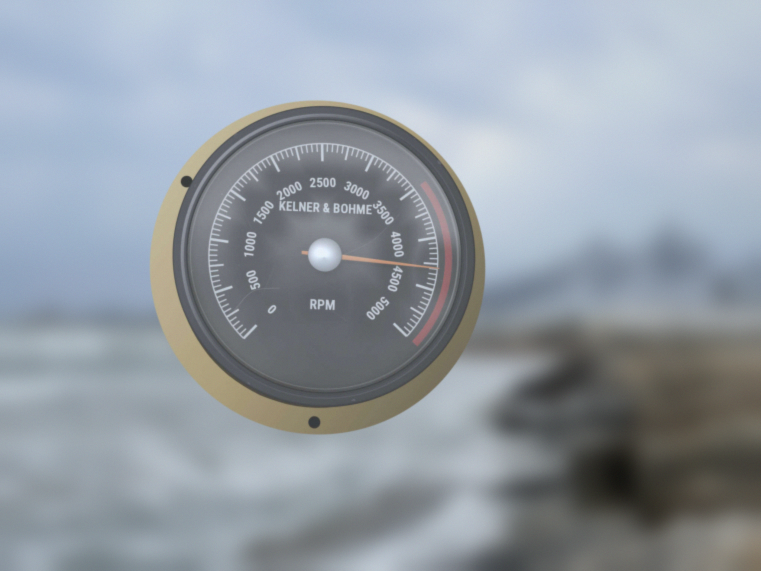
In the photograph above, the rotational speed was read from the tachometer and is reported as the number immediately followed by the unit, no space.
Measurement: 4300rpm
